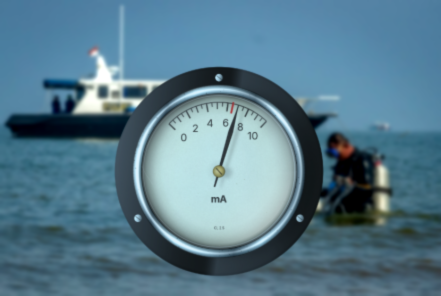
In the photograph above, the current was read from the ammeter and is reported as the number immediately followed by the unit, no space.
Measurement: 7mA
